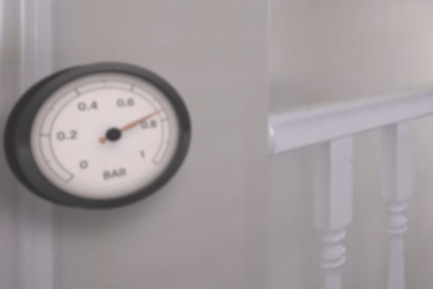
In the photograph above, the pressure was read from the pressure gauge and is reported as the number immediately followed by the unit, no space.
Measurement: 0.75bar
